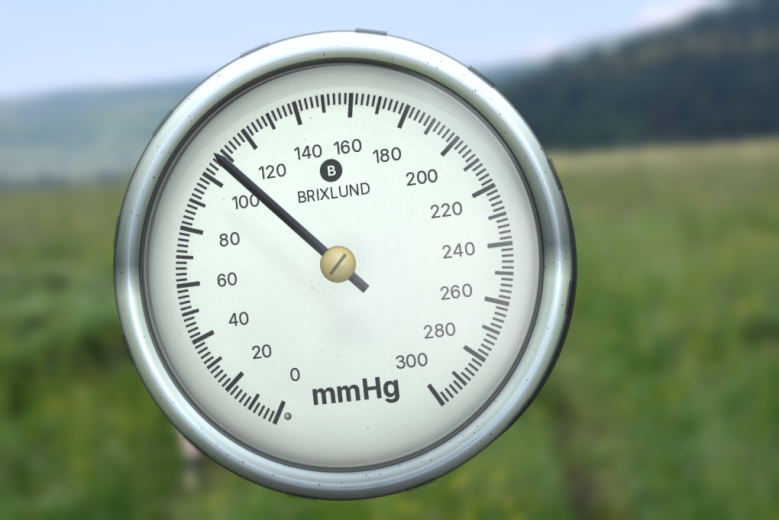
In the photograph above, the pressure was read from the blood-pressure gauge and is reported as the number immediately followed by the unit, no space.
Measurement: 108mmHg
